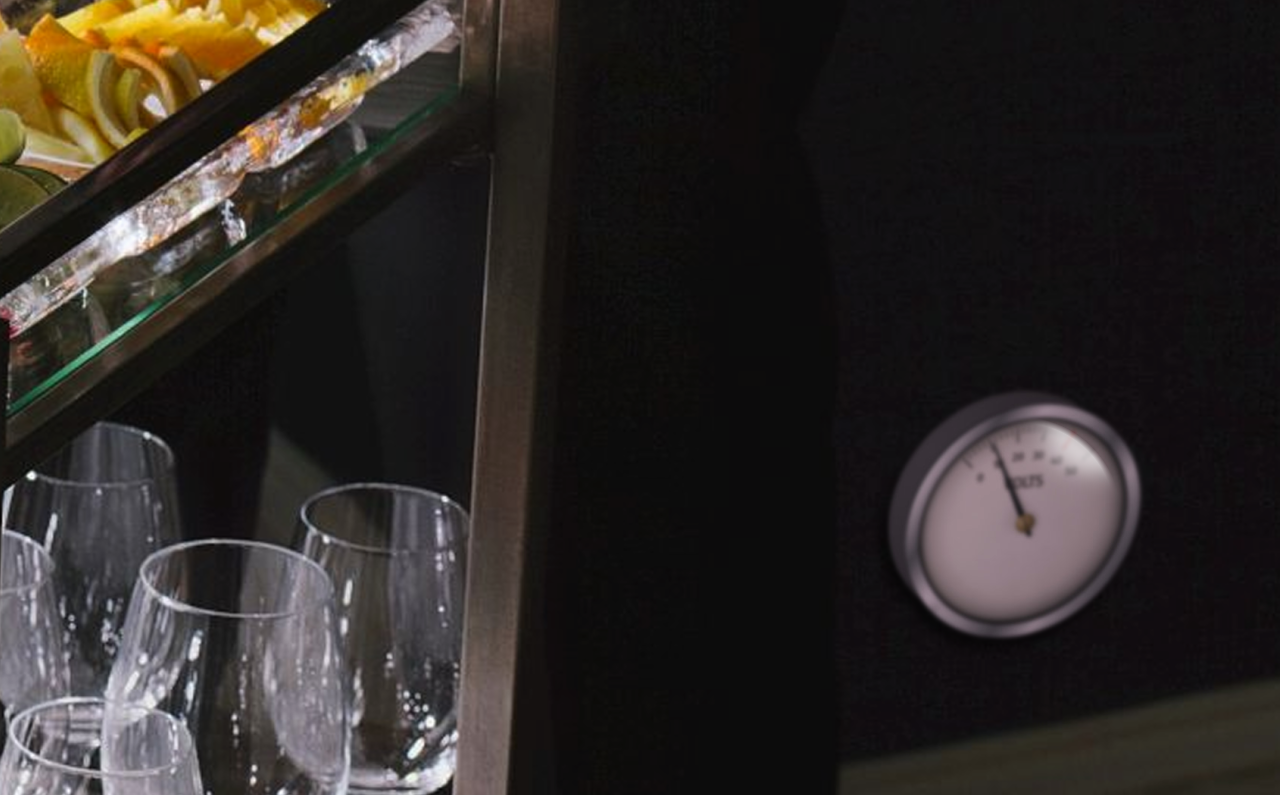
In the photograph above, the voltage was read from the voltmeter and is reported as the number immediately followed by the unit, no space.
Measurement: 10V
